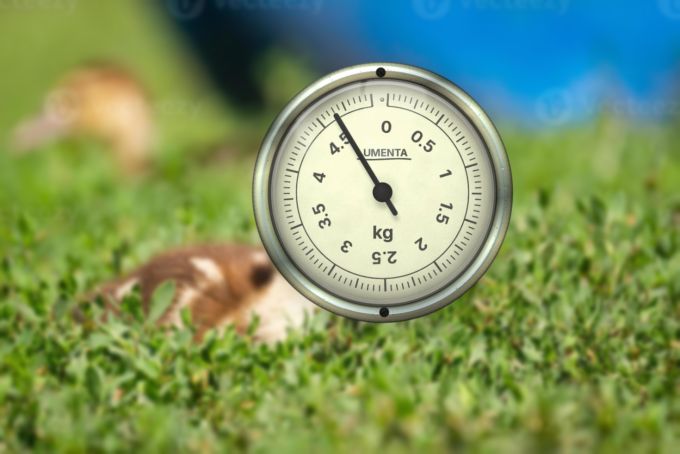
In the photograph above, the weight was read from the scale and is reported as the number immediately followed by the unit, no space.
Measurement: 4.65kg
